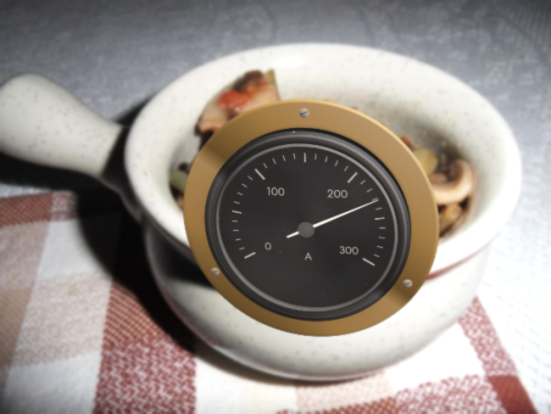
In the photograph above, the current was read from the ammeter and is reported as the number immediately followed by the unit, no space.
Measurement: 230A
